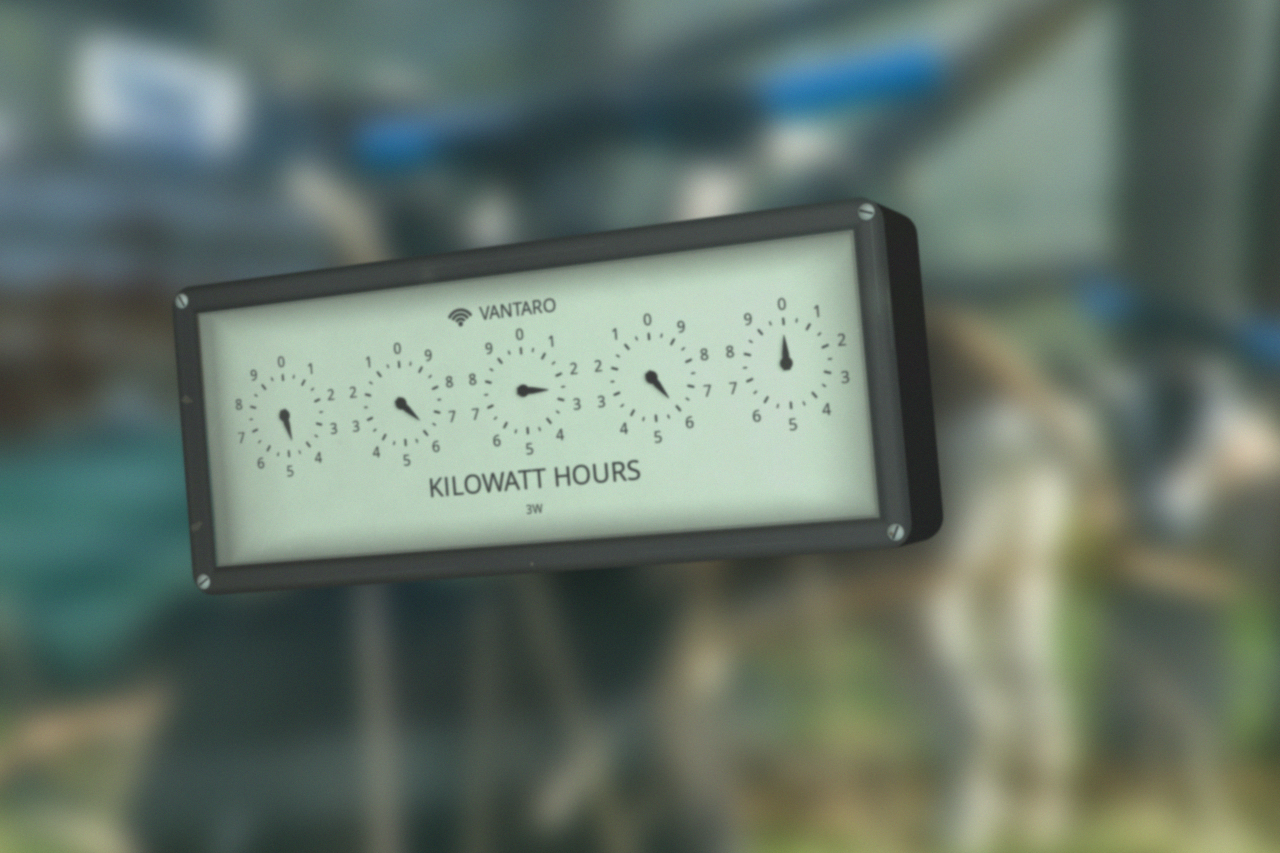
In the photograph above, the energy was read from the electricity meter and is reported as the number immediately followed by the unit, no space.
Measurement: 46260kWh
